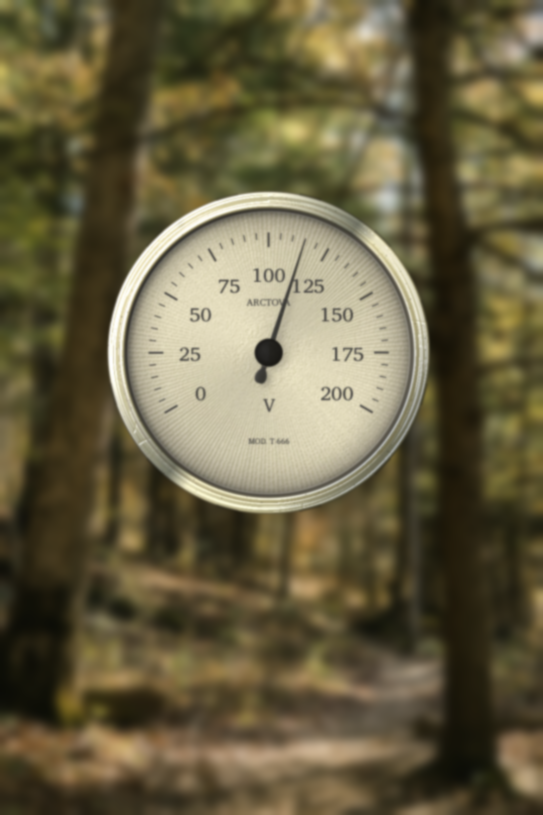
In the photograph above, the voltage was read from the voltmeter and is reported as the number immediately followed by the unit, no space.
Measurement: 115V
